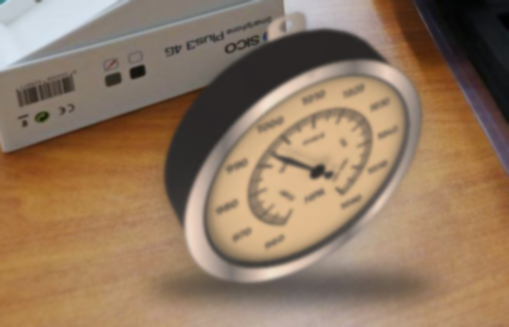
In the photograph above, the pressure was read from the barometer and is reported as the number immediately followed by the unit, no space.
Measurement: 995hPa
